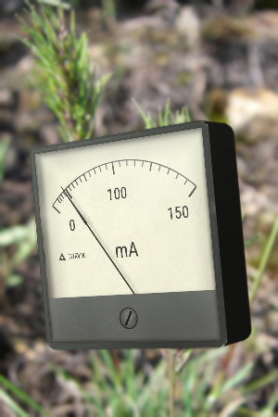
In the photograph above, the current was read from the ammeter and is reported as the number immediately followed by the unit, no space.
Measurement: 50mA
